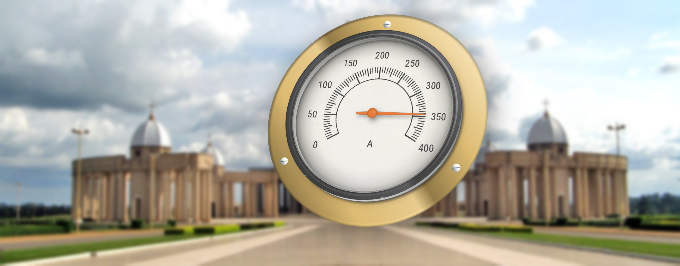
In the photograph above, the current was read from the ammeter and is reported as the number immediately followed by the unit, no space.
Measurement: 350A
